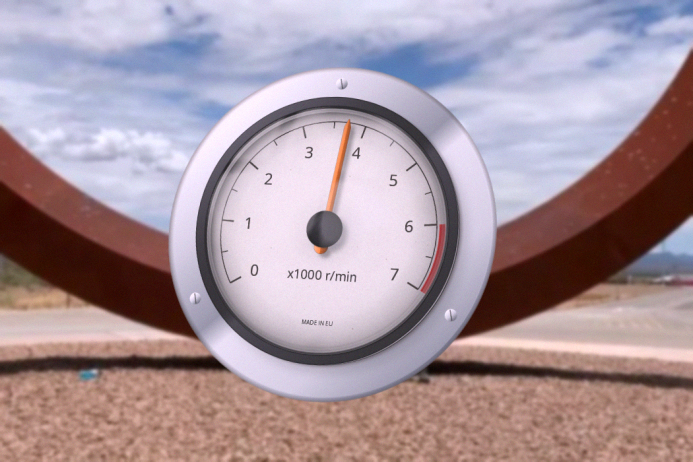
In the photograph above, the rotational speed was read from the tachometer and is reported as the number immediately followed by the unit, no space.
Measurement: 3750rpm
